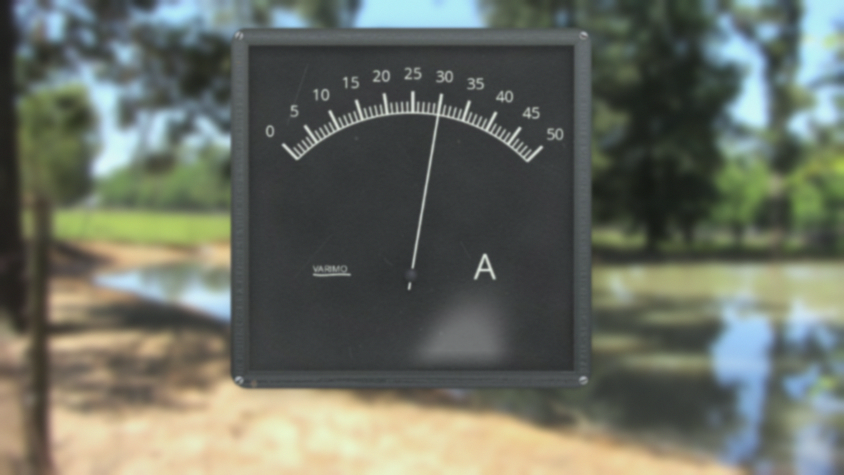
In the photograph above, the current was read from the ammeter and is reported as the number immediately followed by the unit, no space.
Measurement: 30A
